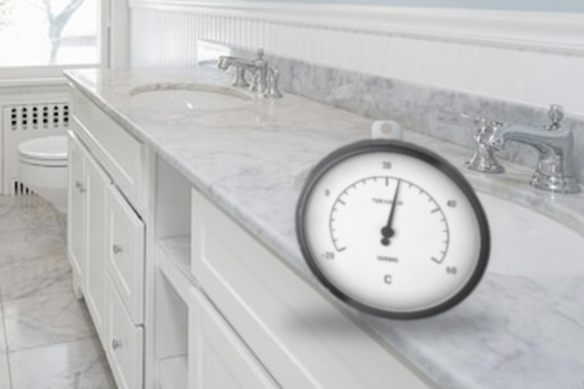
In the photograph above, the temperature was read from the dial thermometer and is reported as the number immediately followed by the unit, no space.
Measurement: 24°C
